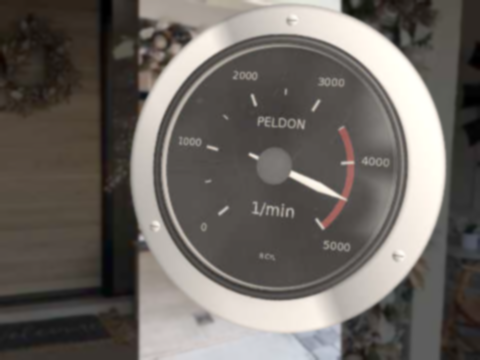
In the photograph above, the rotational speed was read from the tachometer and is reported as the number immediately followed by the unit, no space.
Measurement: 4500rpm
